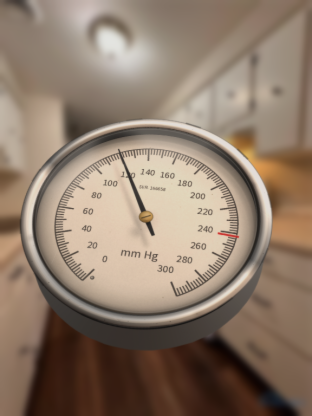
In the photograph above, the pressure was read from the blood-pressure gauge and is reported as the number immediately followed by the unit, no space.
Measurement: 120mmHg
